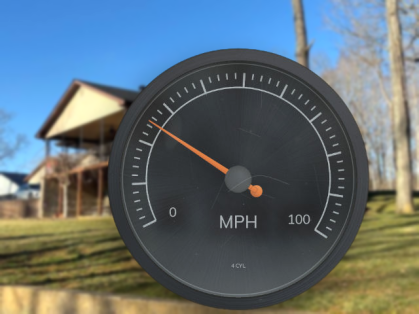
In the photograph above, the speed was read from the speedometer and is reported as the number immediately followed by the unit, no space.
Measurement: 25mph
